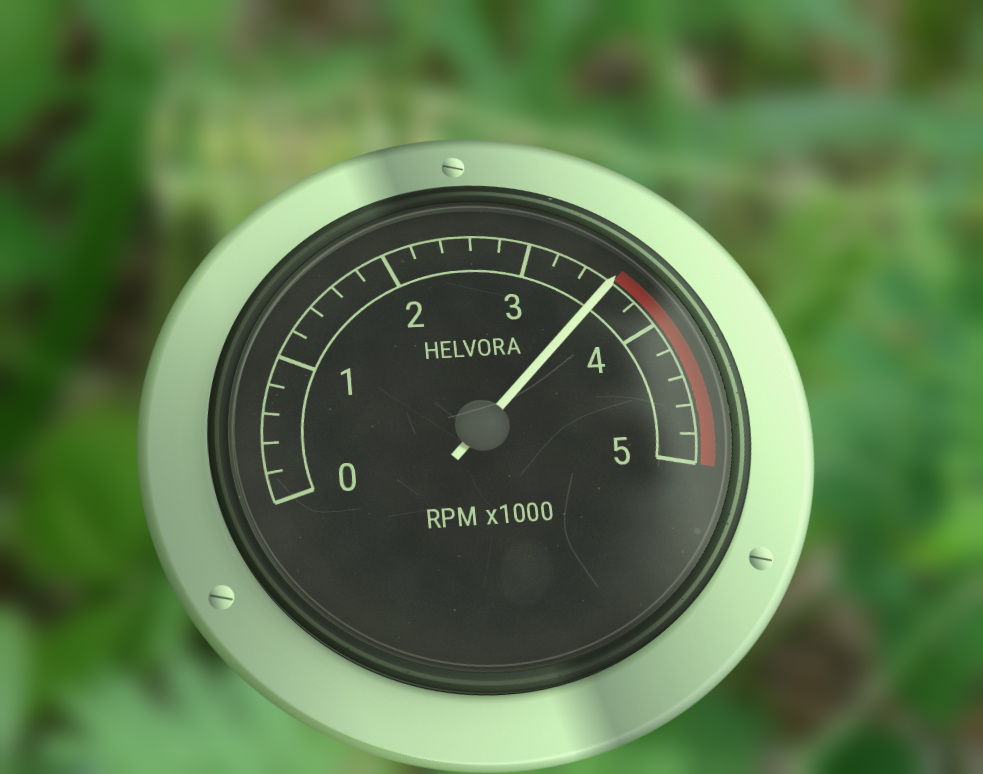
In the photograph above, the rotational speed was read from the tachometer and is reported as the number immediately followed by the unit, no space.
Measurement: 3600rpm
